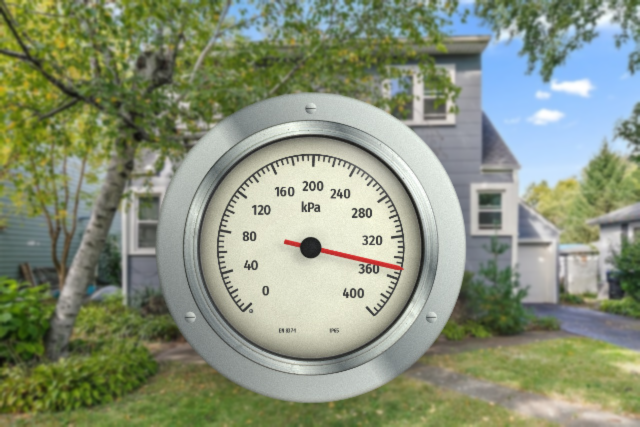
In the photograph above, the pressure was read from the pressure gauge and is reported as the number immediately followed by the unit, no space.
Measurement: 350kPa
